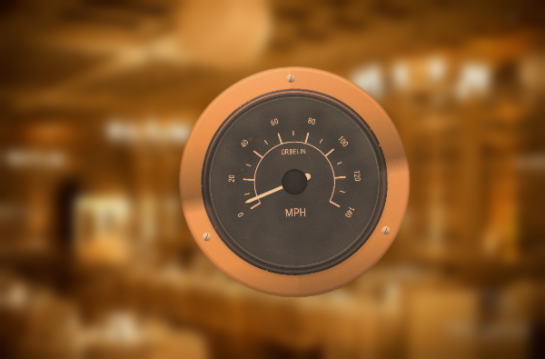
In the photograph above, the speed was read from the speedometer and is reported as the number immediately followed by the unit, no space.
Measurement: 5mph
